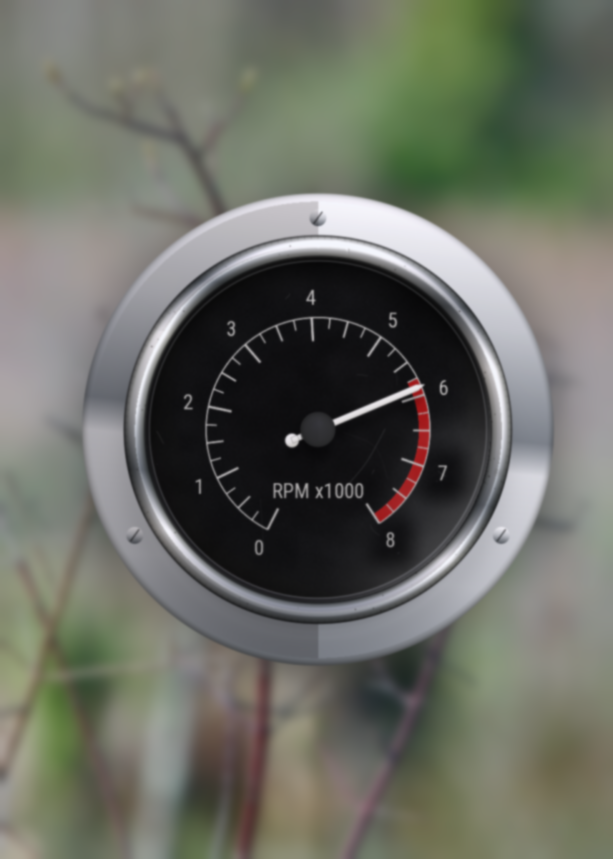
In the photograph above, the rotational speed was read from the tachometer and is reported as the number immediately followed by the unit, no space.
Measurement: 5875rpm
